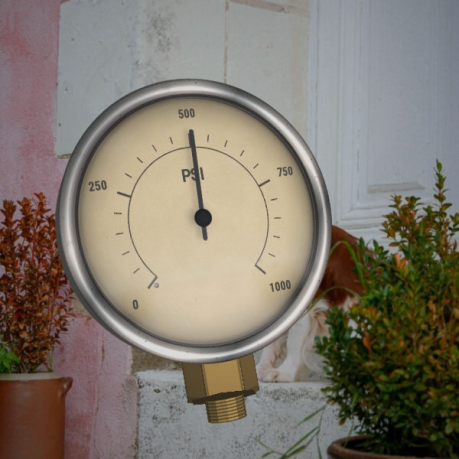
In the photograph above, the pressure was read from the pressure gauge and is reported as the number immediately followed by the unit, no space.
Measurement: 500psi
